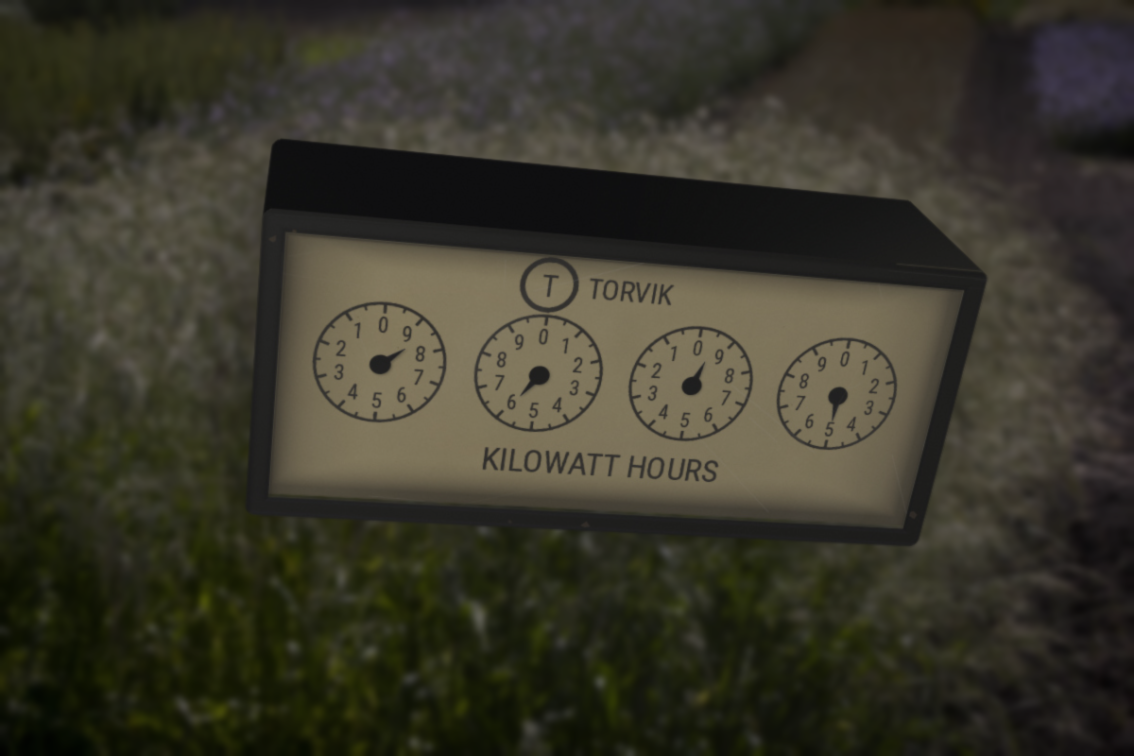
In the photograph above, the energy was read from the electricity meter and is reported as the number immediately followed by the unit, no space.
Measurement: 8595kWh
